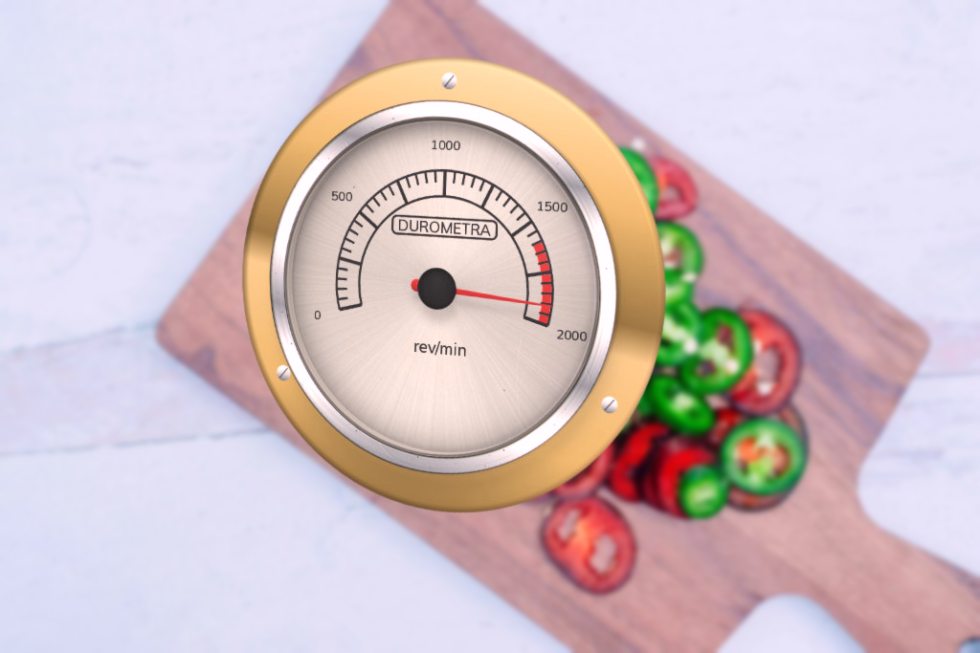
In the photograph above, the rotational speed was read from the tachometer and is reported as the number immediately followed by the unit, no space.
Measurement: 1900rpm
